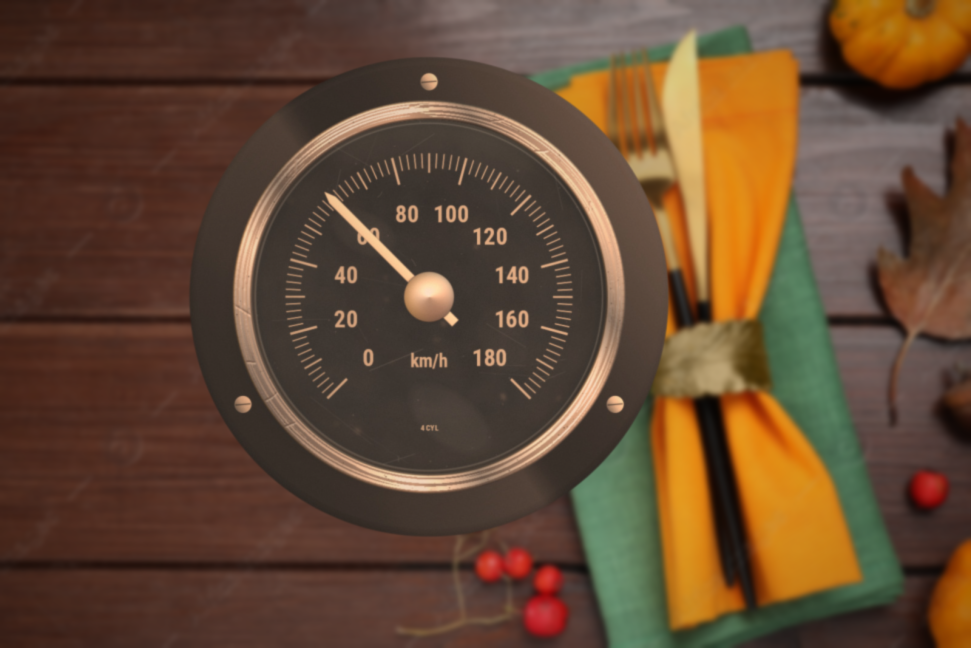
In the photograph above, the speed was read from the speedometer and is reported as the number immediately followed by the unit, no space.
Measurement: 60km/h
